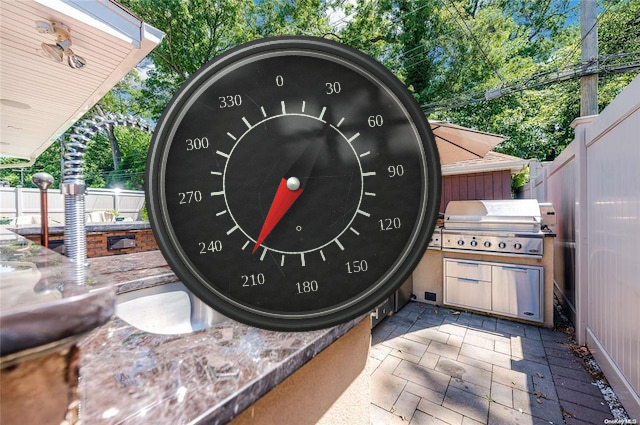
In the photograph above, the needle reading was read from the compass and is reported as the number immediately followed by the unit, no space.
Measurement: 217.5°
